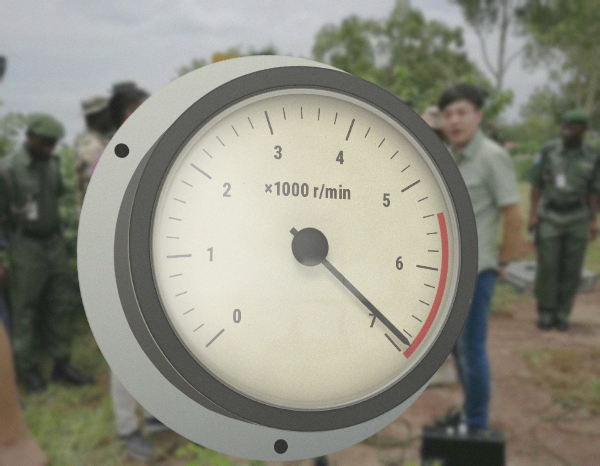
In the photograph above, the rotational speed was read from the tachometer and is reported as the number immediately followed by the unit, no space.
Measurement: 6900rpm
